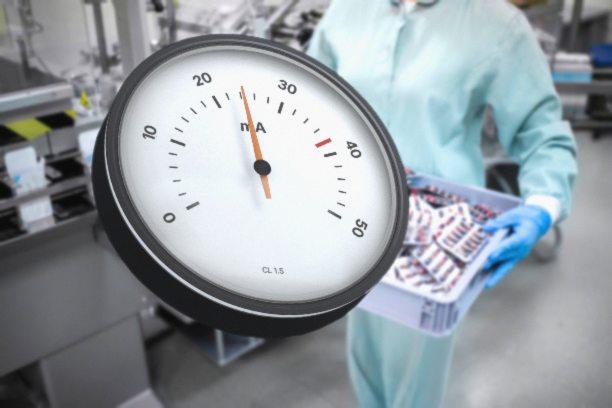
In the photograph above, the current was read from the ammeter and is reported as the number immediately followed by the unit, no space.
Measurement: 24mA
